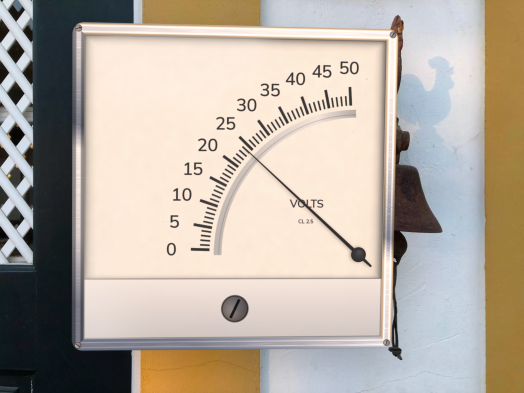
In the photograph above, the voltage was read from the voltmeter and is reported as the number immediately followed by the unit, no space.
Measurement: 24V
